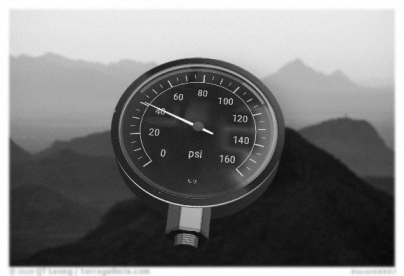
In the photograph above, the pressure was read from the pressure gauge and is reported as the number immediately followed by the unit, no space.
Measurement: 40psi
